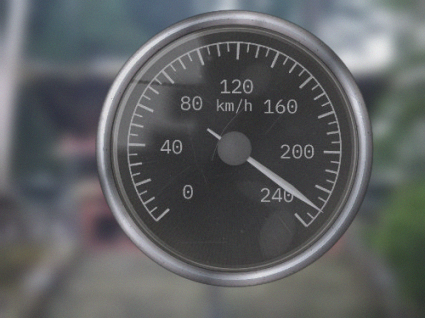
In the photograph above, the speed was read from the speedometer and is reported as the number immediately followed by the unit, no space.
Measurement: 230km/h
